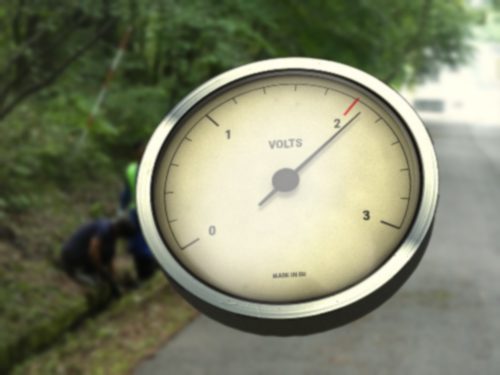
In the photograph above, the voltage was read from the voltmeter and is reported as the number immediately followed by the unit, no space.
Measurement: 2.1V
